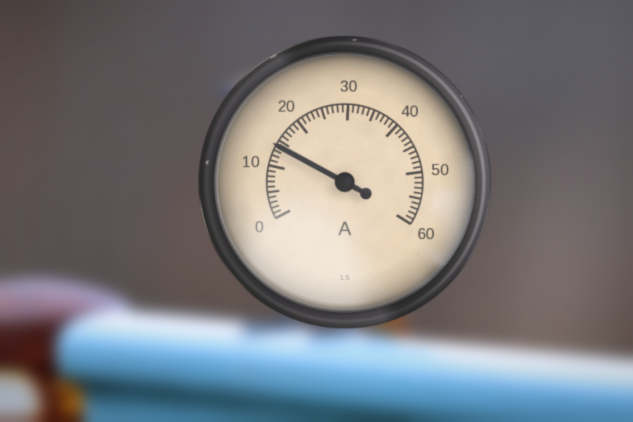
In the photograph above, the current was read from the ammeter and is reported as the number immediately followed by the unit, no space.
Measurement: 14A
